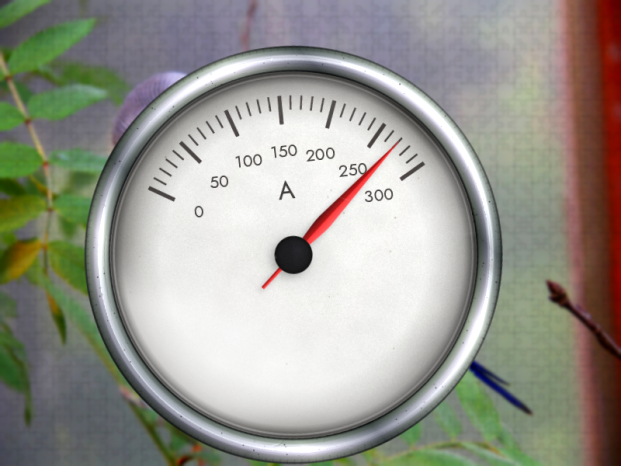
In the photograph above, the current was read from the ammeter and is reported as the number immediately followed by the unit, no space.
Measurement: 270A
